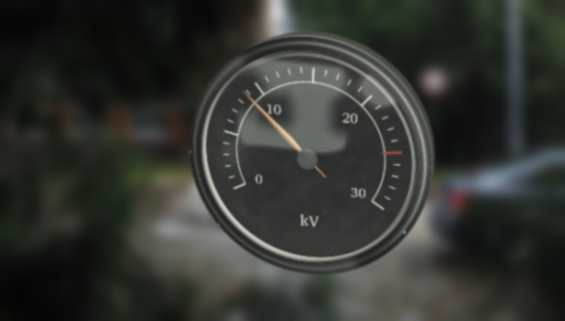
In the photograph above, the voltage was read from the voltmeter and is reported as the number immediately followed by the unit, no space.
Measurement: 9kV
